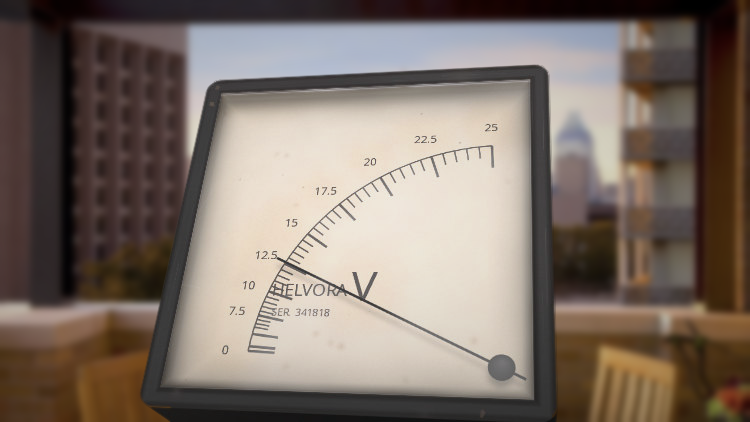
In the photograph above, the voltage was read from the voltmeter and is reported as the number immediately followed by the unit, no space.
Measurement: 12.5V
